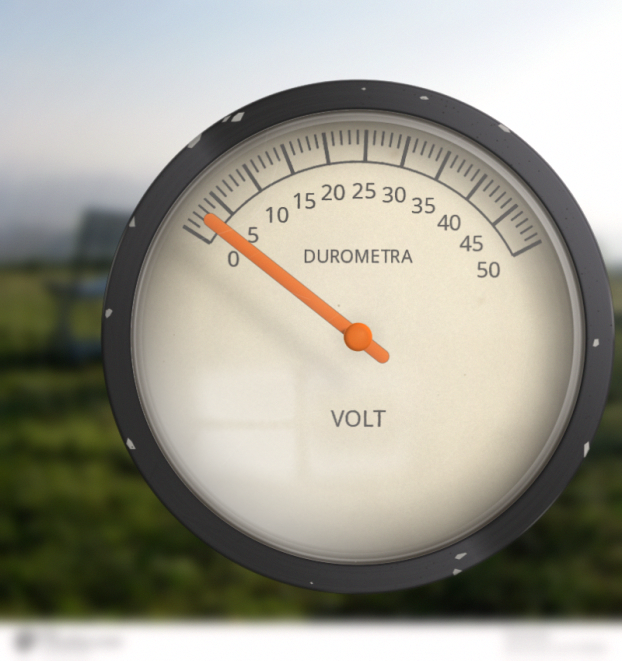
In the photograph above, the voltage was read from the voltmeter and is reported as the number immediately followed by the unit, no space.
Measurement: 2.5V
